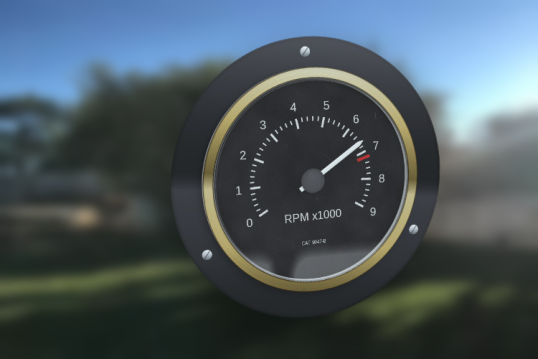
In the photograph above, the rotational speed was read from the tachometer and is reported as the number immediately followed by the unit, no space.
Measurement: 6600rpm
